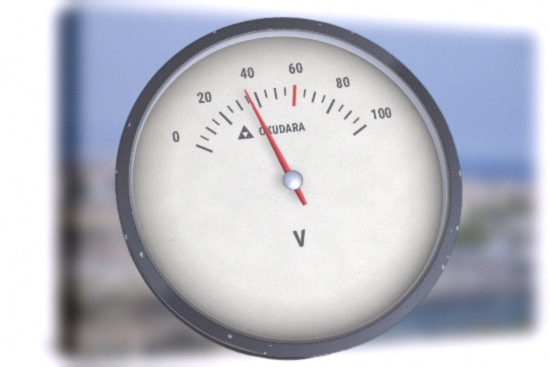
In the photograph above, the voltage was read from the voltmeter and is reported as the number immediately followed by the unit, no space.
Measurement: 35V
